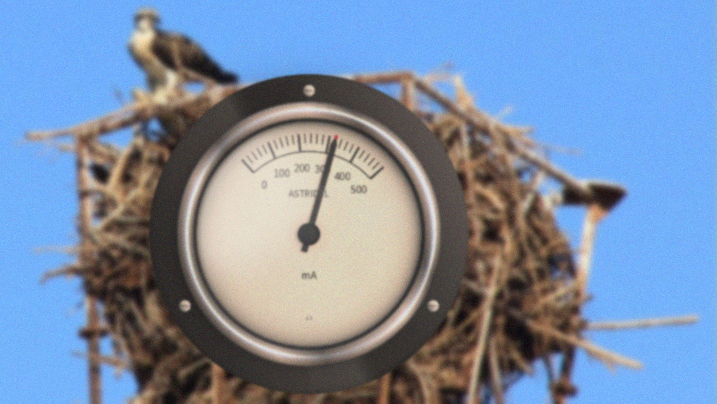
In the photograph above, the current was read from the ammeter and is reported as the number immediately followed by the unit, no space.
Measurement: 320mA
